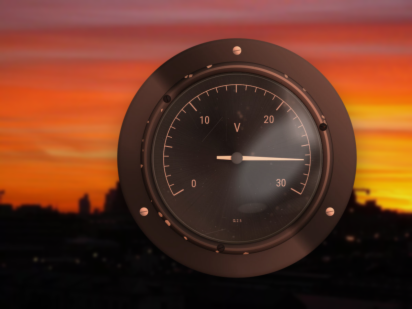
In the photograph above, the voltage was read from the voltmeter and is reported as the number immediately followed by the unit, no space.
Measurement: 26.5V
